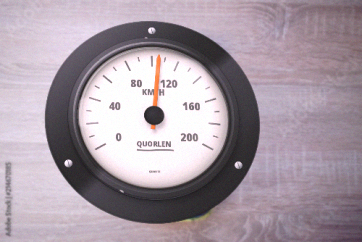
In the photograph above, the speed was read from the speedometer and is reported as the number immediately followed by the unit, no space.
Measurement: 105km/h
